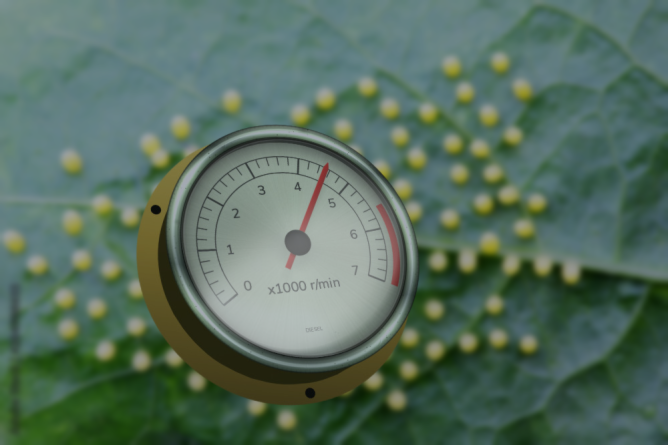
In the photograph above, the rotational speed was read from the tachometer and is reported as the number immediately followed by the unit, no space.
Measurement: 4500rpm
